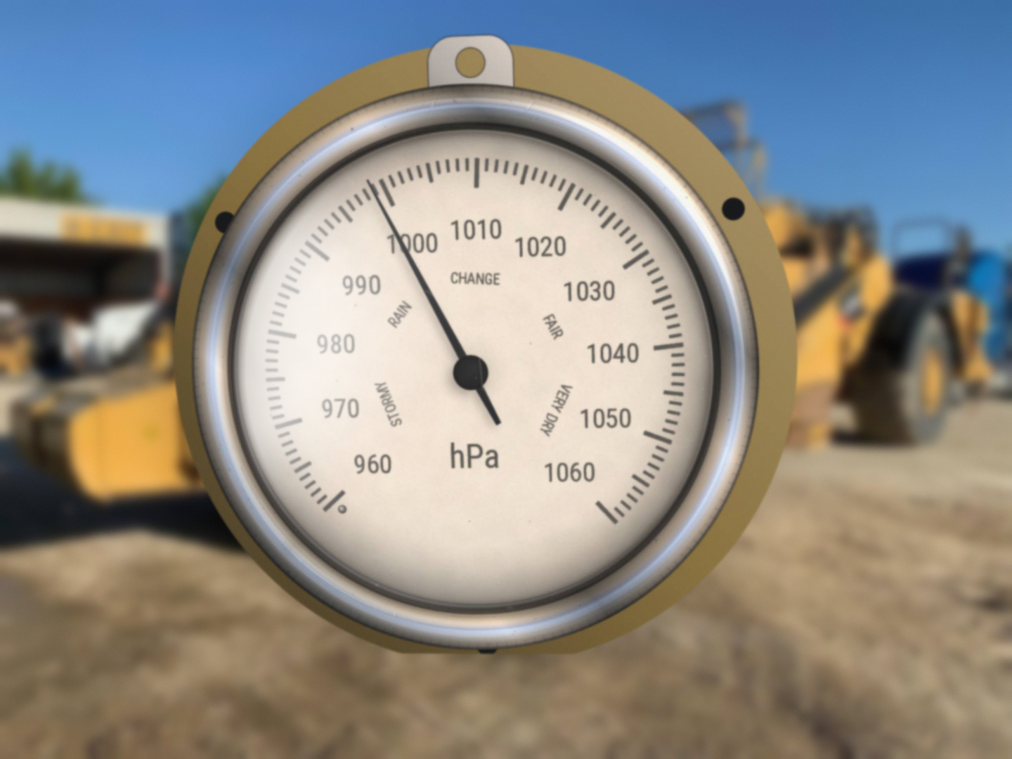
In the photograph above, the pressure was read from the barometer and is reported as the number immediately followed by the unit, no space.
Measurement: 999hPa
